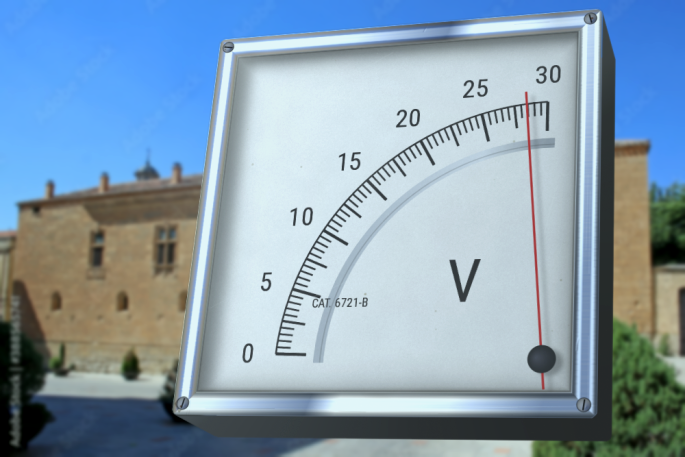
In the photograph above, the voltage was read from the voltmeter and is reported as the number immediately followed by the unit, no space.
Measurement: 28.5V
